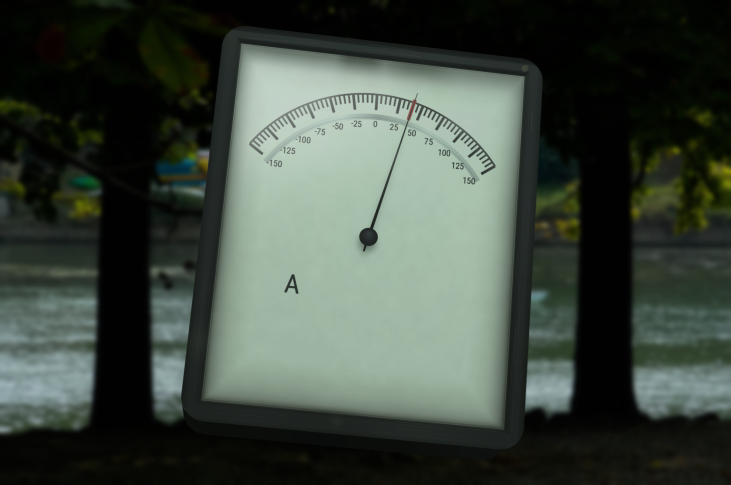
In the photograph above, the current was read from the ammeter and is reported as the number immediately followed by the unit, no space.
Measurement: 40A
